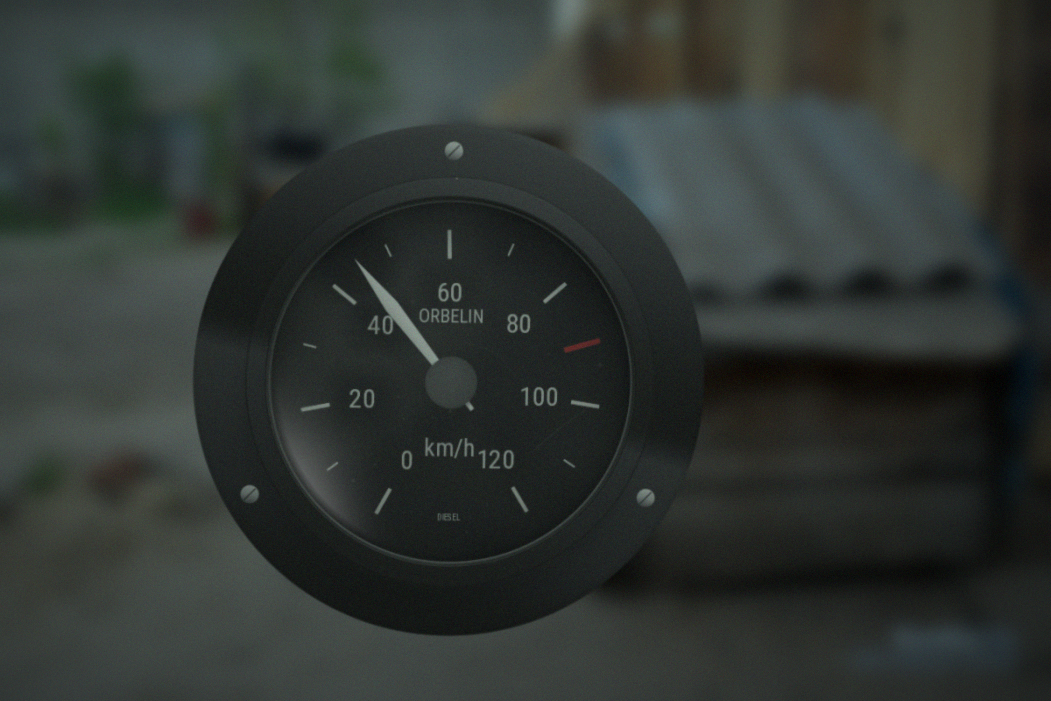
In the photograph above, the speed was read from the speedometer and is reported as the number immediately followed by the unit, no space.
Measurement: 45km/h
